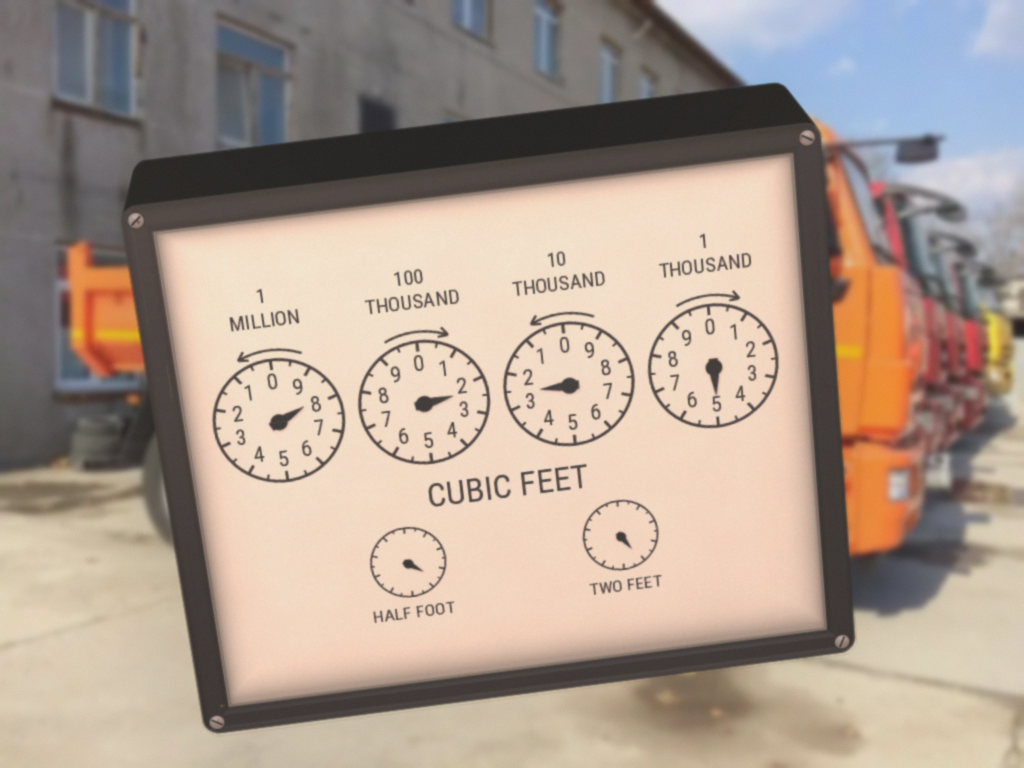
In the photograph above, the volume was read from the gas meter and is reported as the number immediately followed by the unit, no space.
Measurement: 822500ft³
